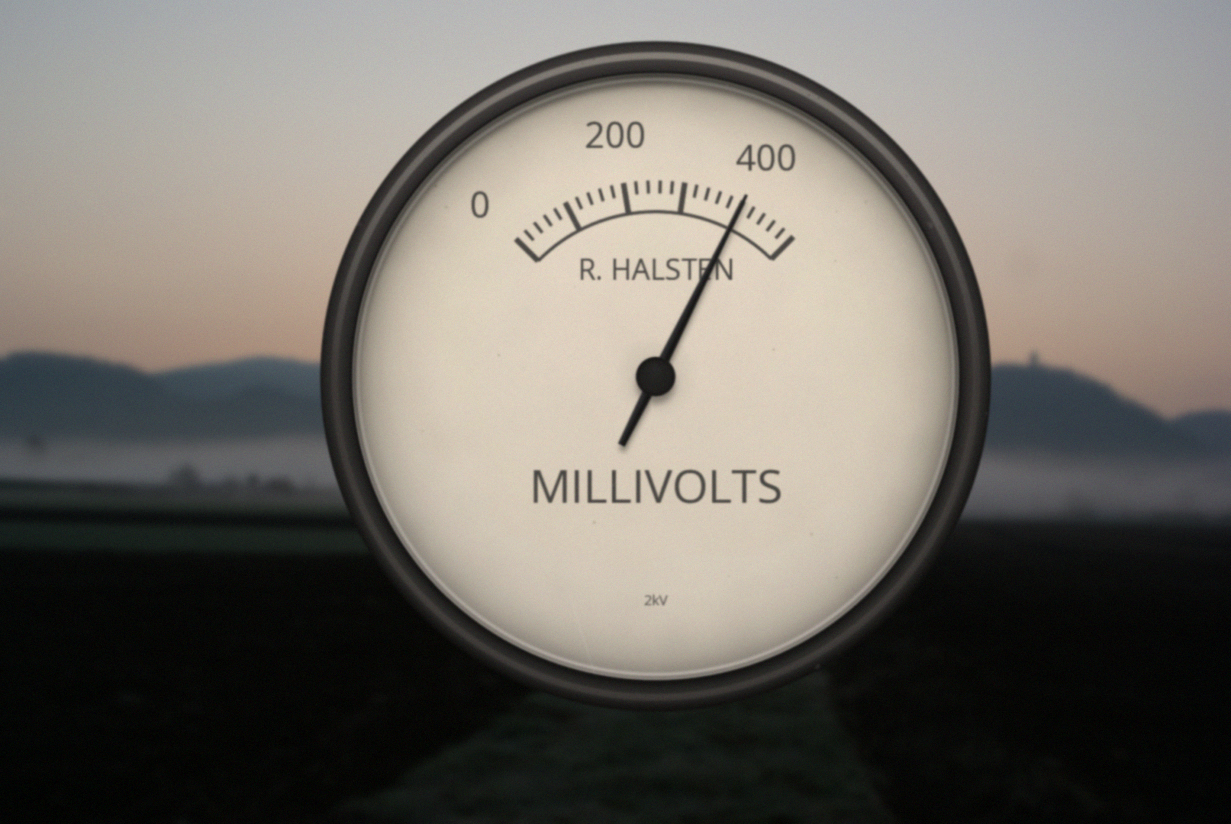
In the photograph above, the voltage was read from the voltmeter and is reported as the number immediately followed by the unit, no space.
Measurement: 400mV
